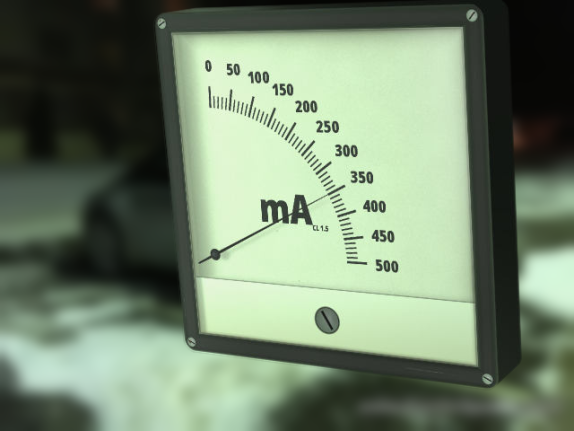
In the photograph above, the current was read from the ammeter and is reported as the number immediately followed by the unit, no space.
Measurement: 350mA
